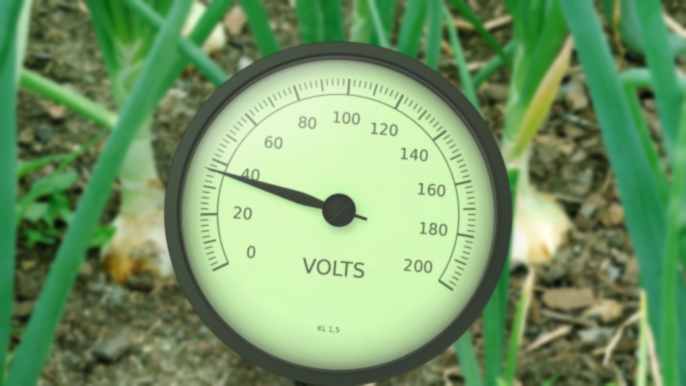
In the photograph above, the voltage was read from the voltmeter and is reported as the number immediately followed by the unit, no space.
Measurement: 36V
